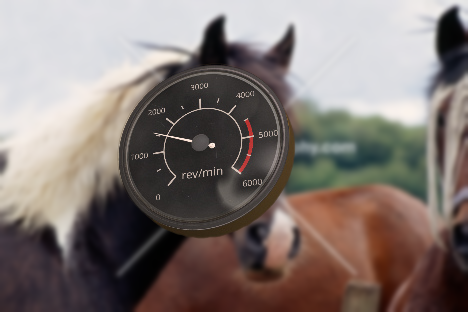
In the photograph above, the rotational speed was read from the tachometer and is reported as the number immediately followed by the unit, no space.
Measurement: 1500rpm
